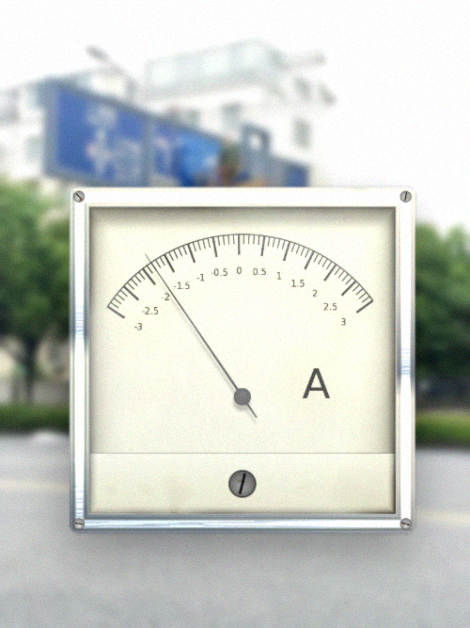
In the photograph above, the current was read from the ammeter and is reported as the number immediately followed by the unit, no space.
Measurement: -1.8A
